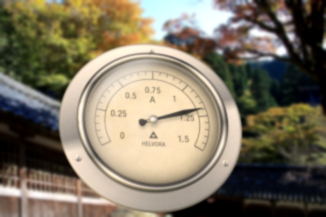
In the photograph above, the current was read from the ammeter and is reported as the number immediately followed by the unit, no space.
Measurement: 1.2A
